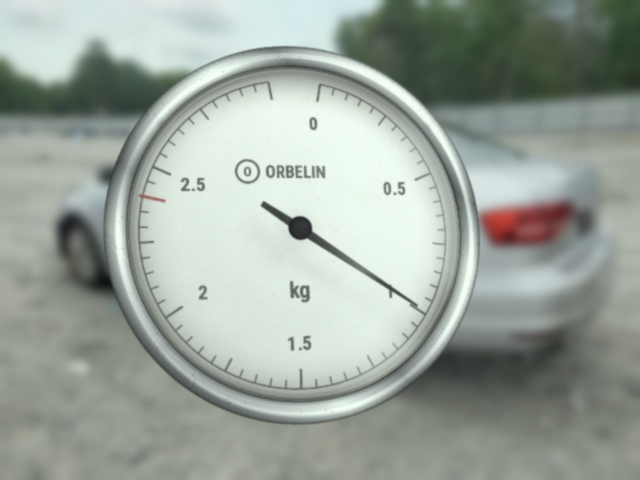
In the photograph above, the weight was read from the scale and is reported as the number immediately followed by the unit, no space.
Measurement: 1kg
